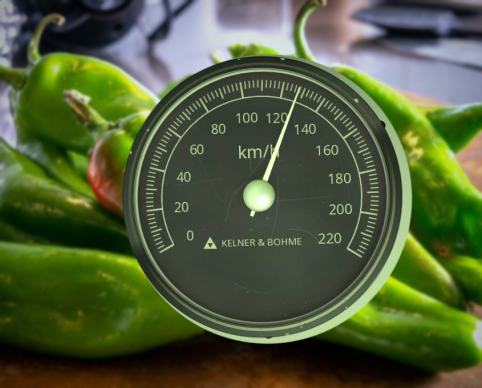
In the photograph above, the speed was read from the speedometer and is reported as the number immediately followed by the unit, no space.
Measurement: 128km/h
